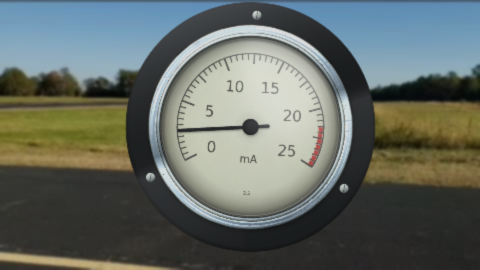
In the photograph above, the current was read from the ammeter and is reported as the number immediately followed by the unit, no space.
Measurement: 2.5mA
